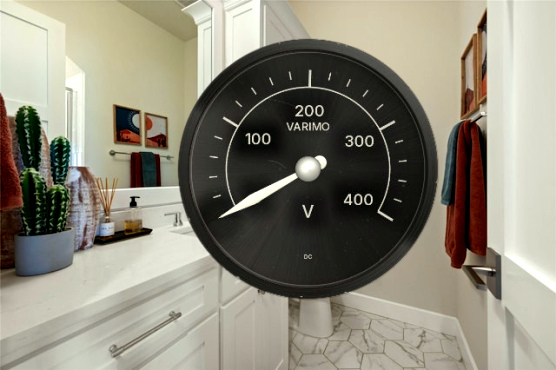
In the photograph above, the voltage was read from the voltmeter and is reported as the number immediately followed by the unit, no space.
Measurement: 0V
